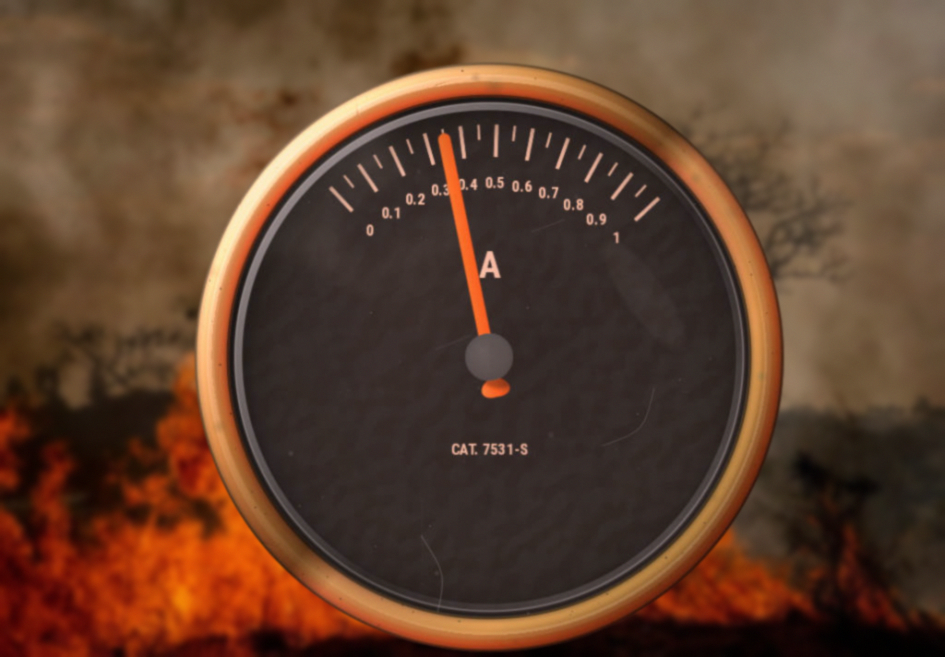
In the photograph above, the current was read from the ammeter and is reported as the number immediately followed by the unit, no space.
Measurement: 0.35A
